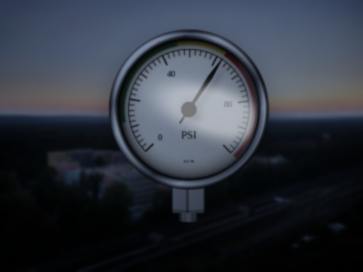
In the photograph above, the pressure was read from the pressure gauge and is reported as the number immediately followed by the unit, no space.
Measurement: 62psi
